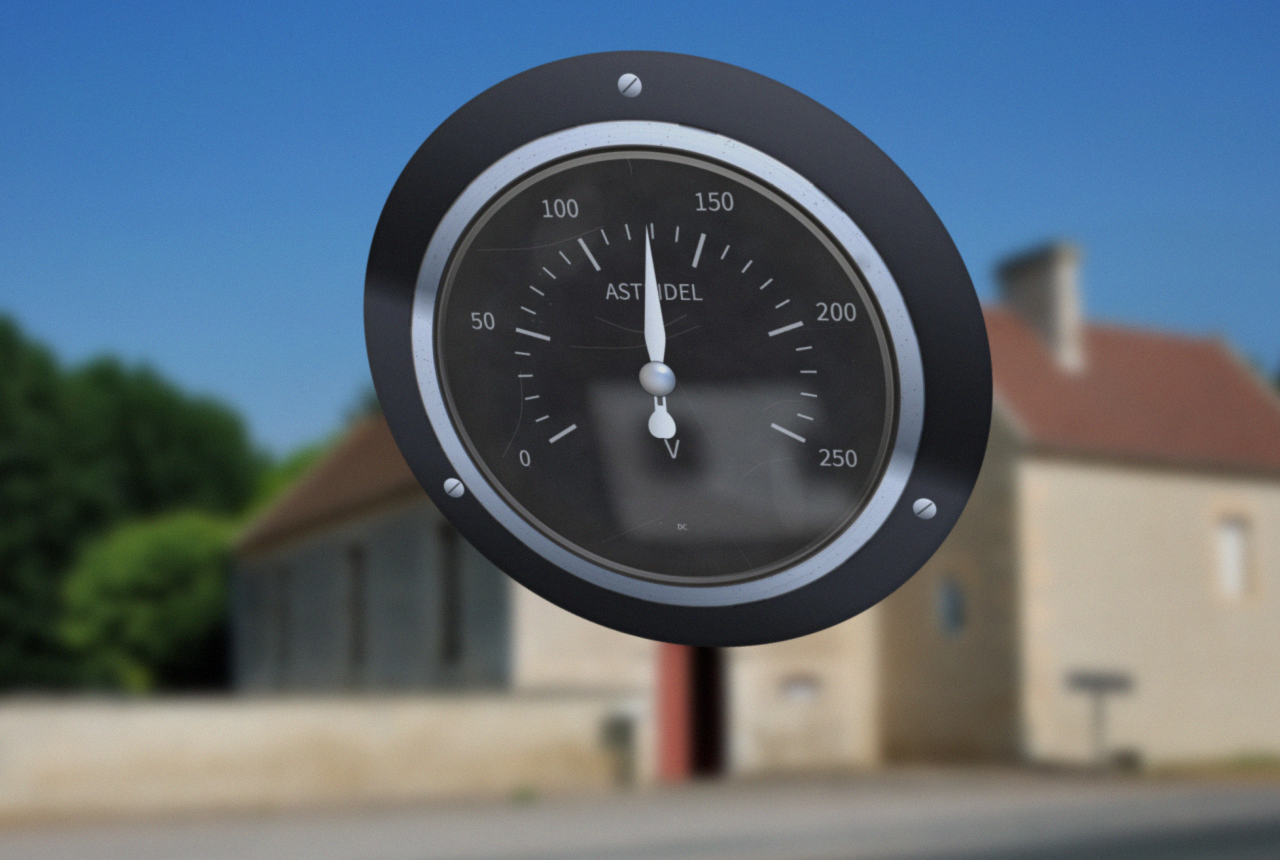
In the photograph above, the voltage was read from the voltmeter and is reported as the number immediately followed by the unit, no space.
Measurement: 130V
